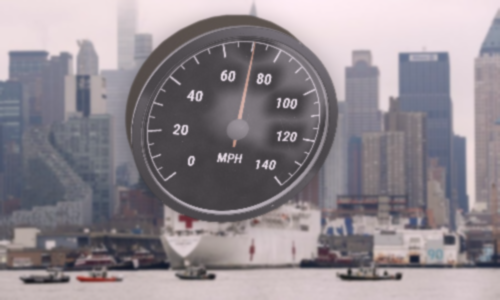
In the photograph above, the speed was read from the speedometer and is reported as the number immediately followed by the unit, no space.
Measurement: 70mph
